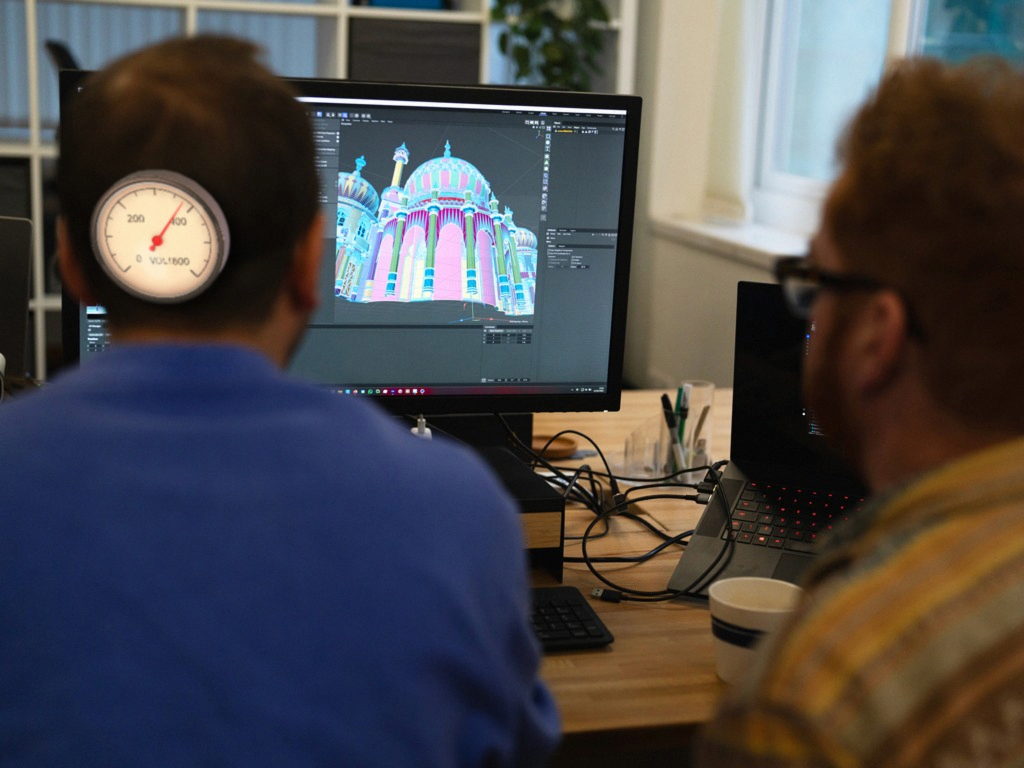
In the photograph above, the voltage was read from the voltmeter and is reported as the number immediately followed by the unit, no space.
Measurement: 375V
